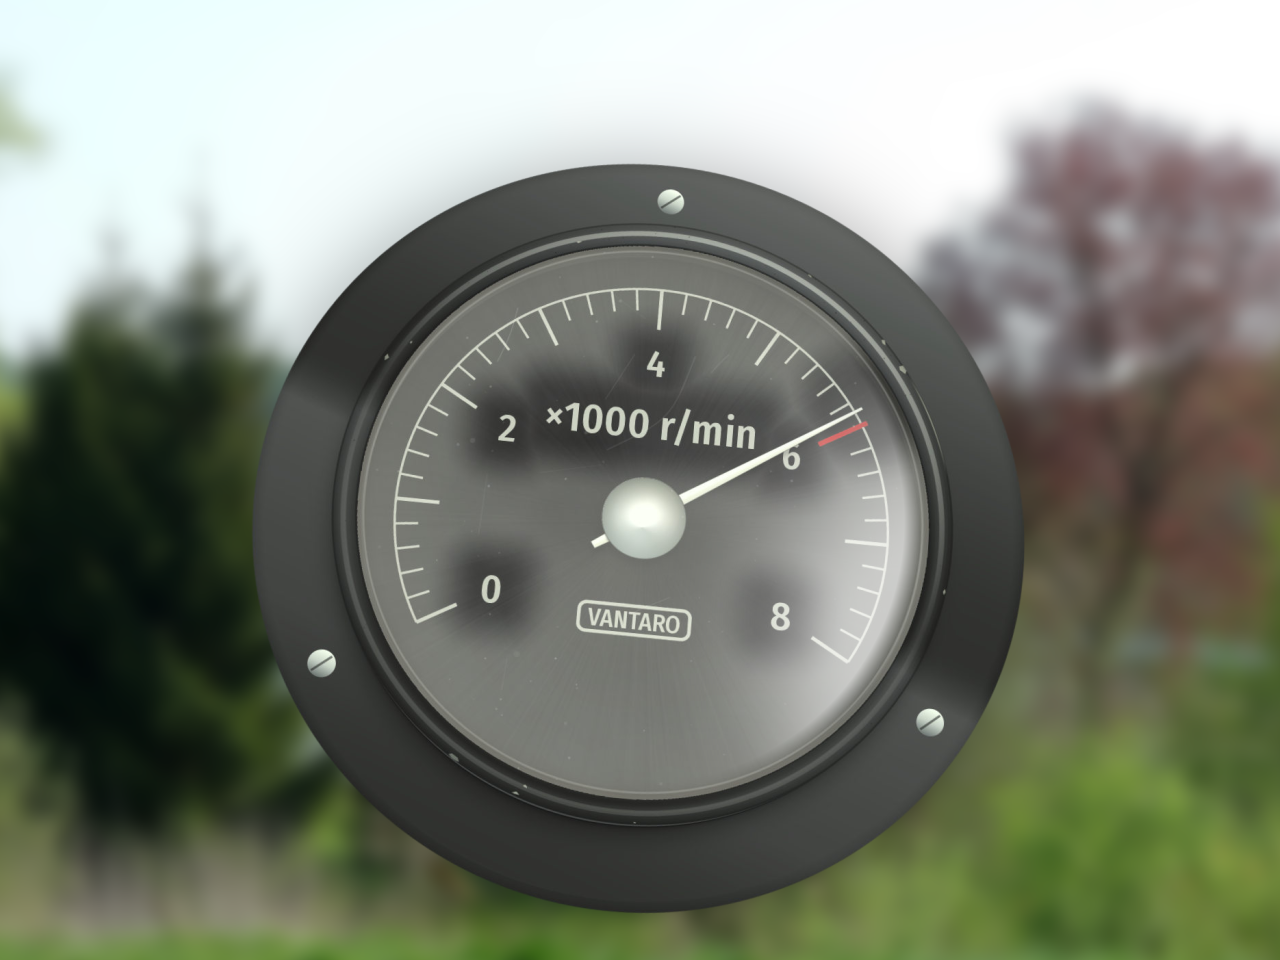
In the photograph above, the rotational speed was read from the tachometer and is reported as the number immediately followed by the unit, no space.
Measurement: 5900rpm
